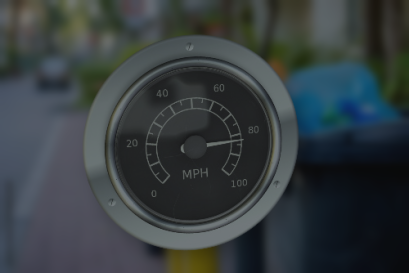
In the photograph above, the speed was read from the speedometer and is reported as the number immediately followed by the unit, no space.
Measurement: 82.5mph
